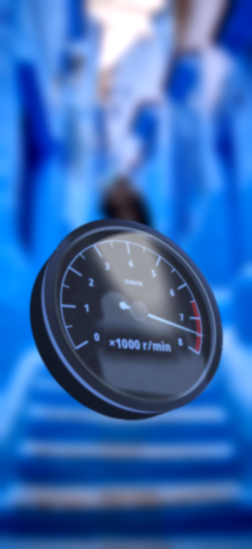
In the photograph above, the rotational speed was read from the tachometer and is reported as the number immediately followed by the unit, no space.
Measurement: 7500rpm
